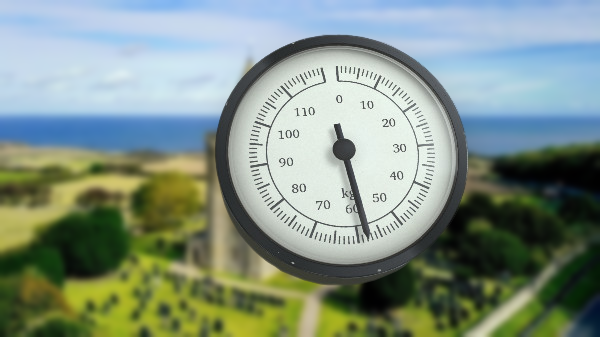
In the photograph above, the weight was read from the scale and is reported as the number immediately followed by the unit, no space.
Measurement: 58kg
